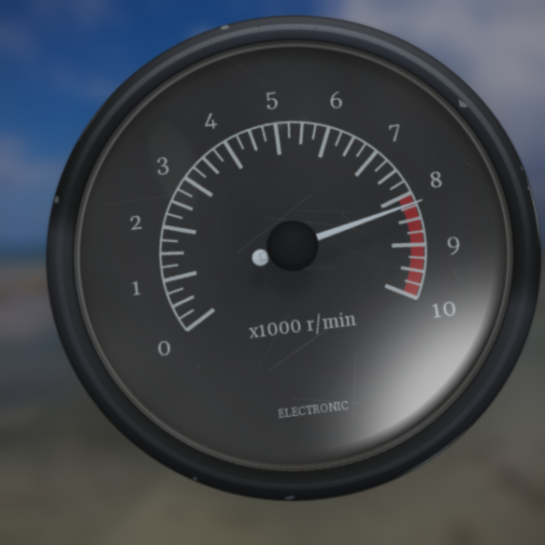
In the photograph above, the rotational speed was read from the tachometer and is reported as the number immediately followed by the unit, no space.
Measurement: 8250rpm
